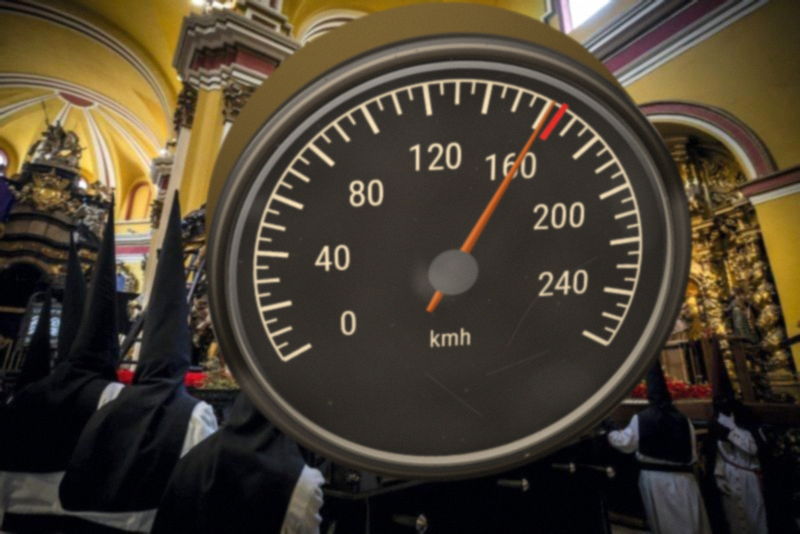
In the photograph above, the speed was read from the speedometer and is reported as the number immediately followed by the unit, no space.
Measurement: 160km/h
